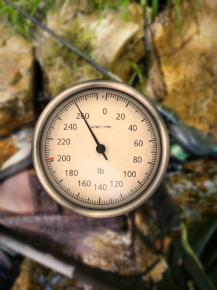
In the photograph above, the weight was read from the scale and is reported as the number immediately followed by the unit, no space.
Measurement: 260lb
